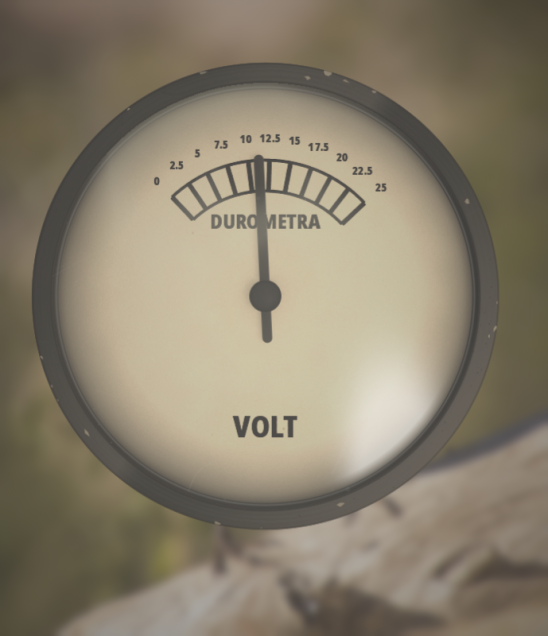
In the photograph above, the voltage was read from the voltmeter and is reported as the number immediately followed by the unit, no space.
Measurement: 11.25V
